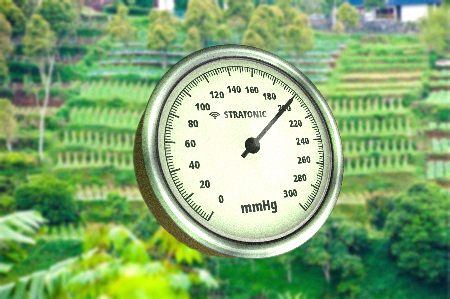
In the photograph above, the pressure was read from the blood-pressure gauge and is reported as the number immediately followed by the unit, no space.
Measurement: 200mmHg
